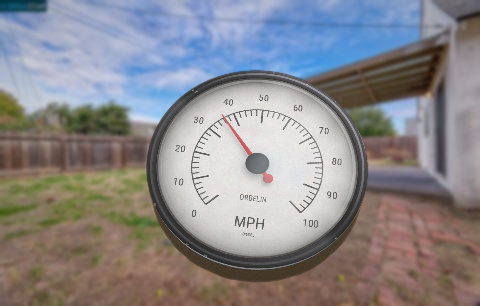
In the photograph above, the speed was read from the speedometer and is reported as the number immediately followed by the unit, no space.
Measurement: 36mph
